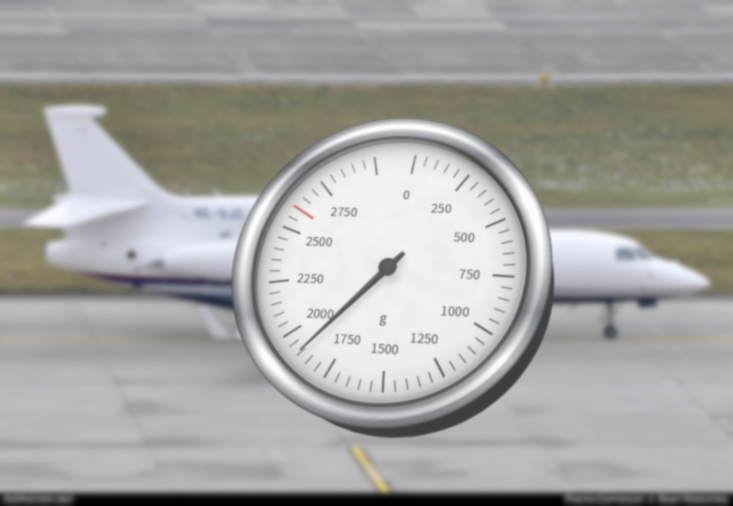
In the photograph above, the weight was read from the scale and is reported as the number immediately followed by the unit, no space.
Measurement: 1900g
